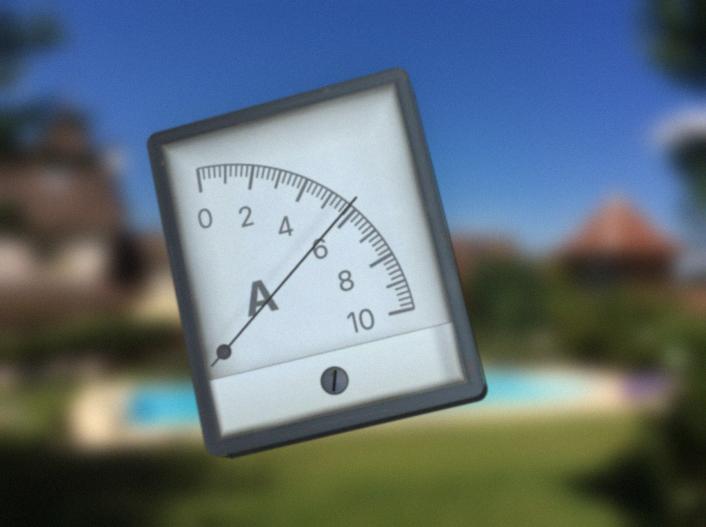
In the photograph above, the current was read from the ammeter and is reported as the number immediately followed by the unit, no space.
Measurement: 5.8A
